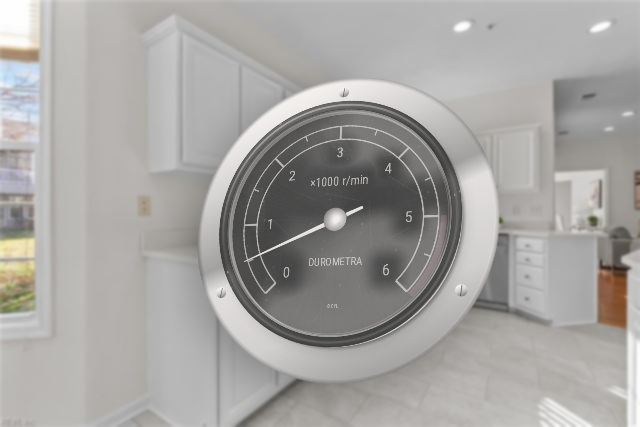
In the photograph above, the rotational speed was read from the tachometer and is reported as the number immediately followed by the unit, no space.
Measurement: 500rpm
